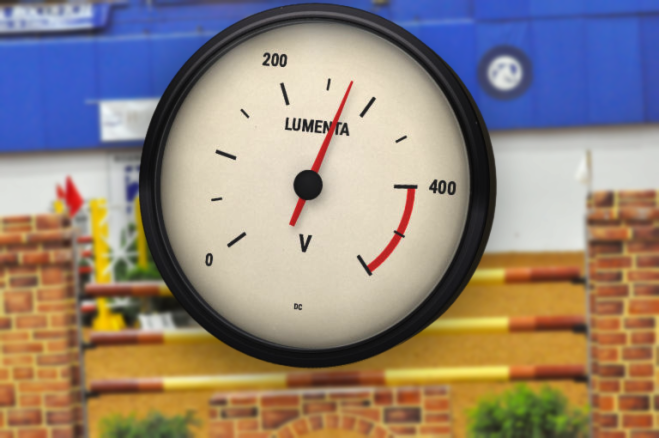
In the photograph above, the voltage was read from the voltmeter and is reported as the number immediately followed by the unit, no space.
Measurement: 275V
